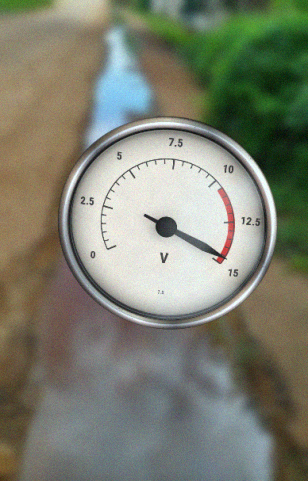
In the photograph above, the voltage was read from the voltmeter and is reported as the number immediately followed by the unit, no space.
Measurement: 14.5V
